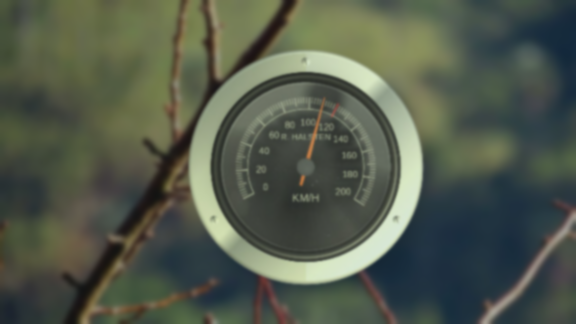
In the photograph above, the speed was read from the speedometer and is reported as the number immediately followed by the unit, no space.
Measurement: 110km/h
